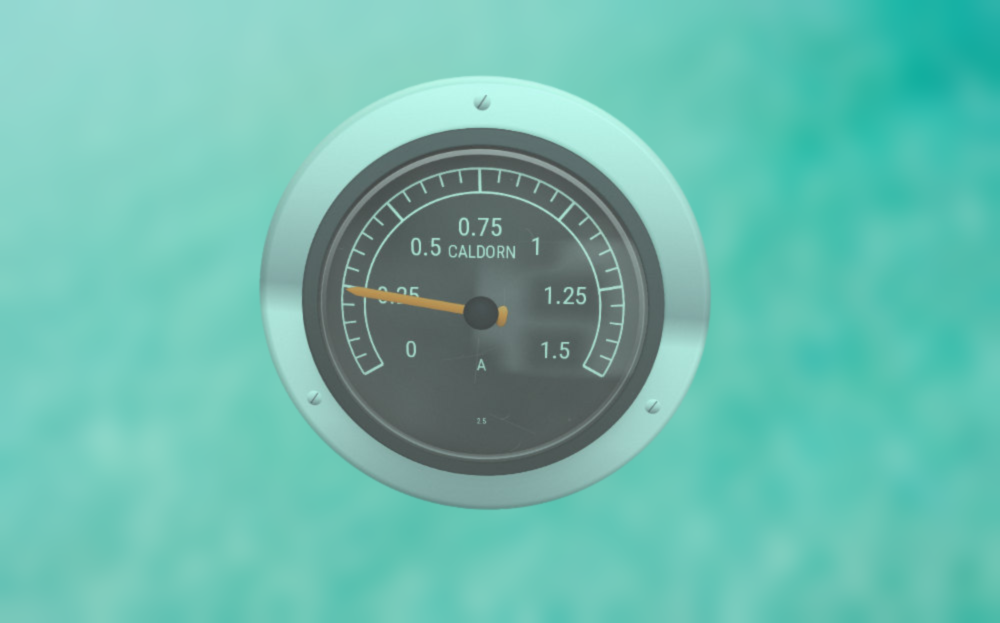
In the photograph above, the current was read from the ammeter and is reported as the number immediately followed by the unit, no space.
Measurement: 0.25A
